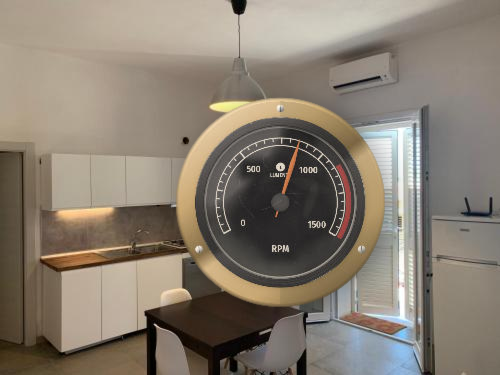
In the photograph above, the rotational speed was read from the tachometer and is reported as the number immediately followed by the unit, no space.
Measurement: 850rpm
